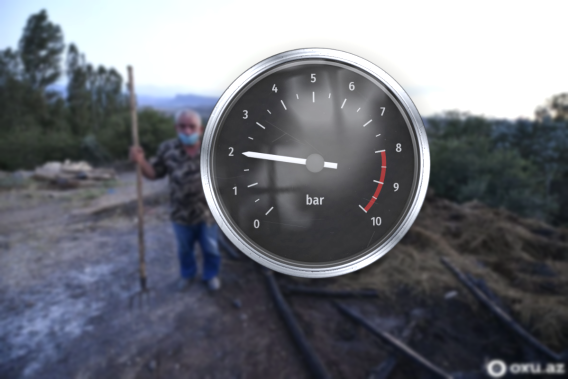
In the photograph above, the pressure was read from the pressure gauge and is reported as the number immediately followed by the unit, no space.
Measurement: 2bar
